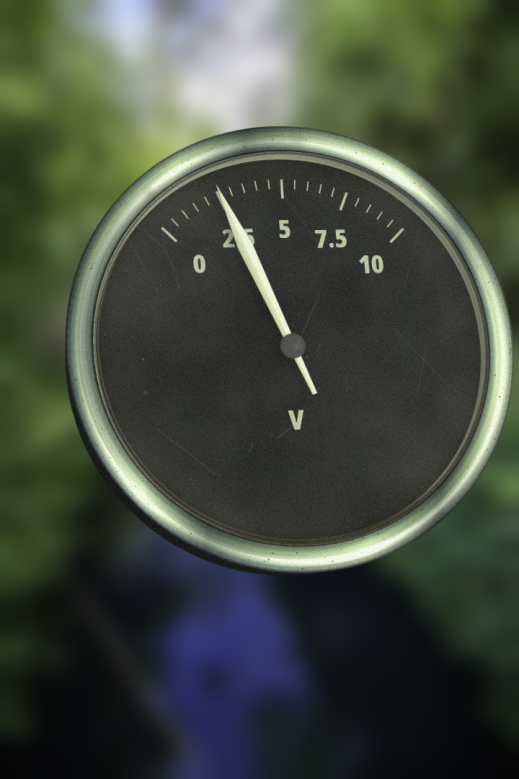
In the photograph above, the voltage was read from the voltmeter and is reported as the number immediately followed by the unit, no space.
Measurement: 2.5V
